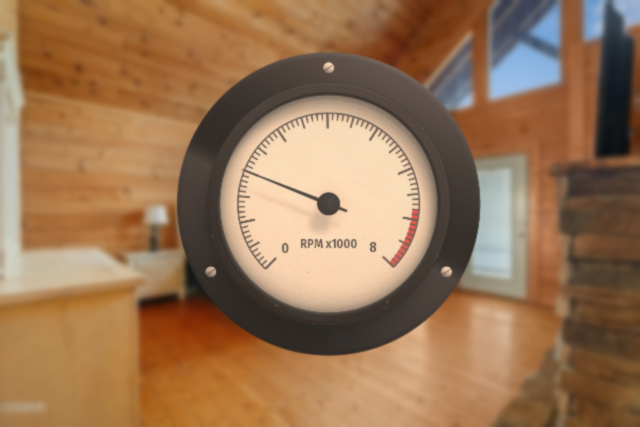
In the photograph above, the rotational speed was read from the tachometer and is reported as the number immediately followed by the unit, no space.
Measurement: 2000rpm
